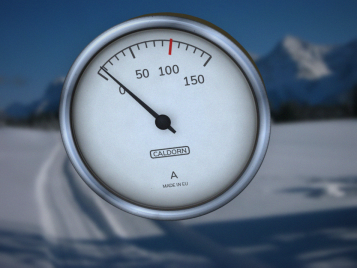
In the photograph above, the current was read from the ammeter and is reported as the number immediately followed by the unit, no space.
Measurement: 10A
